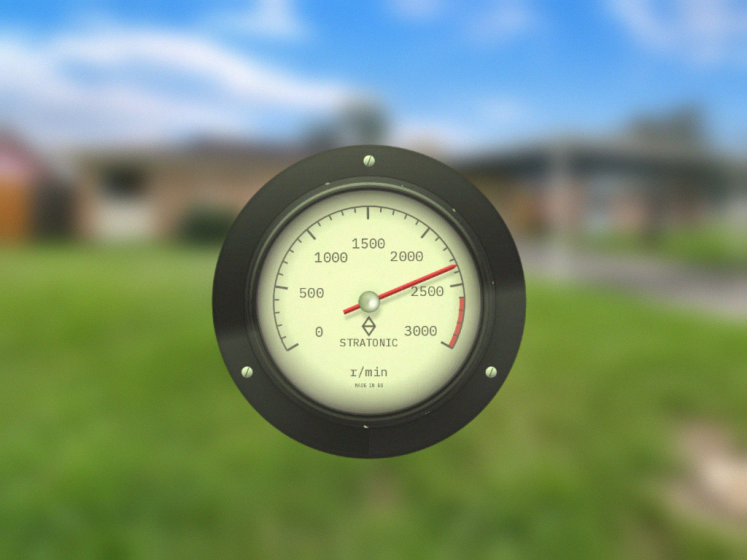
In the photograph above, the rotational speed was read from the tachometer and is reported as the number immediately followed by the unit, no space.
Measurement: 2350rpm
